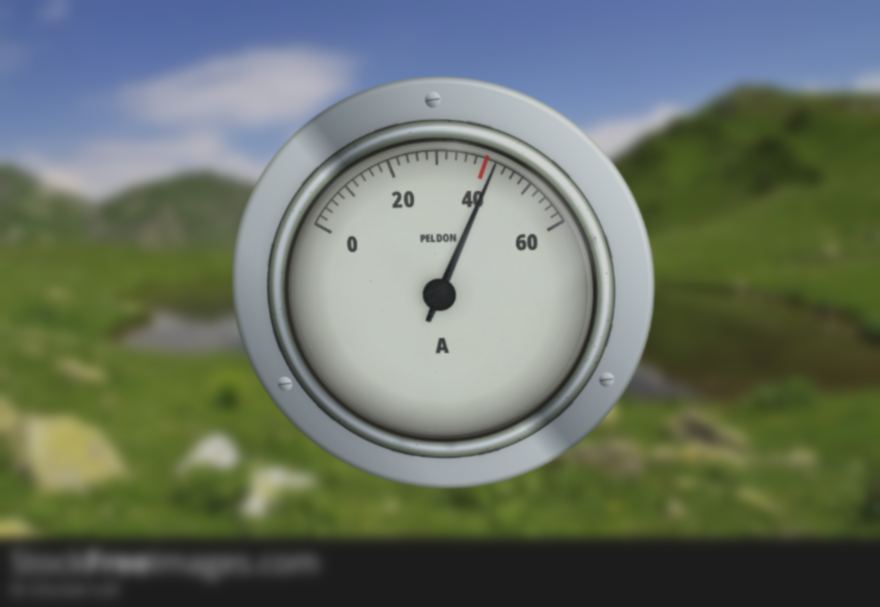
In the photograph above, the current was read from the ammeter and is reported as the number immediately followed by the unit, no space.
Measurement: 42A
